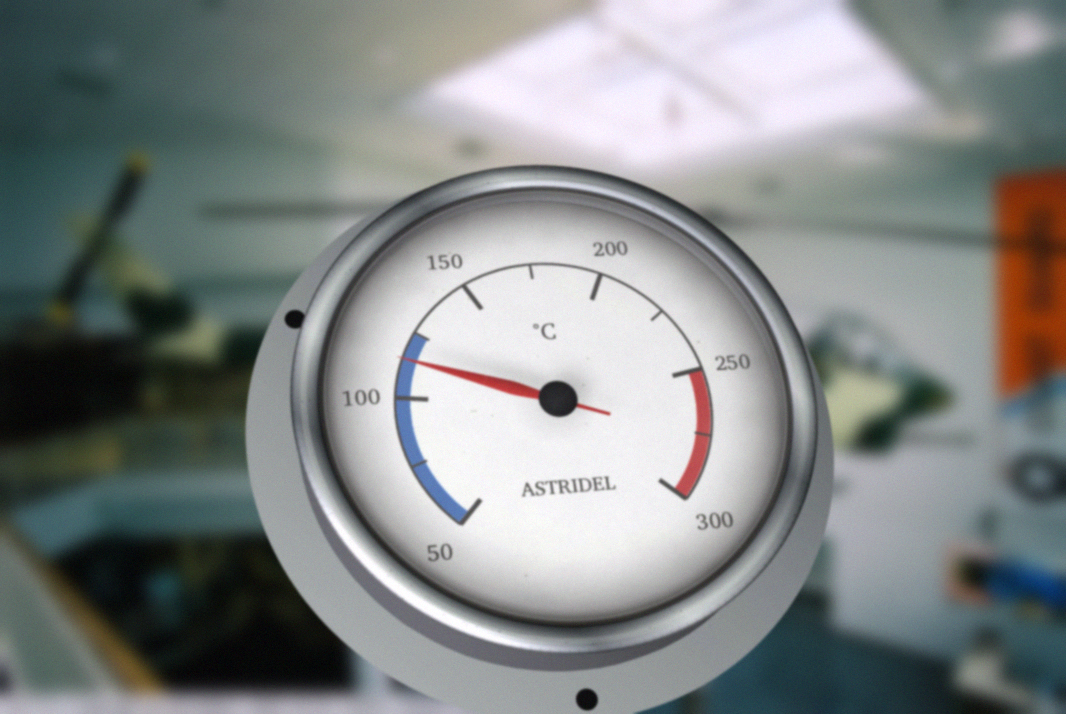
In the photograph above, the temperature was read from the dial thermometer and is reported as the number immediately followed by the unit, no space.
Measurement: 112.5°C
